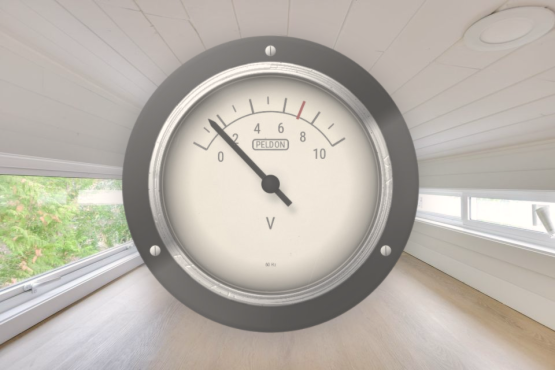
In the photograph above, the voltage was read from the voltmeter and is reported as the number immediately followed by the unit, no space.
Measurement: 1.5V
